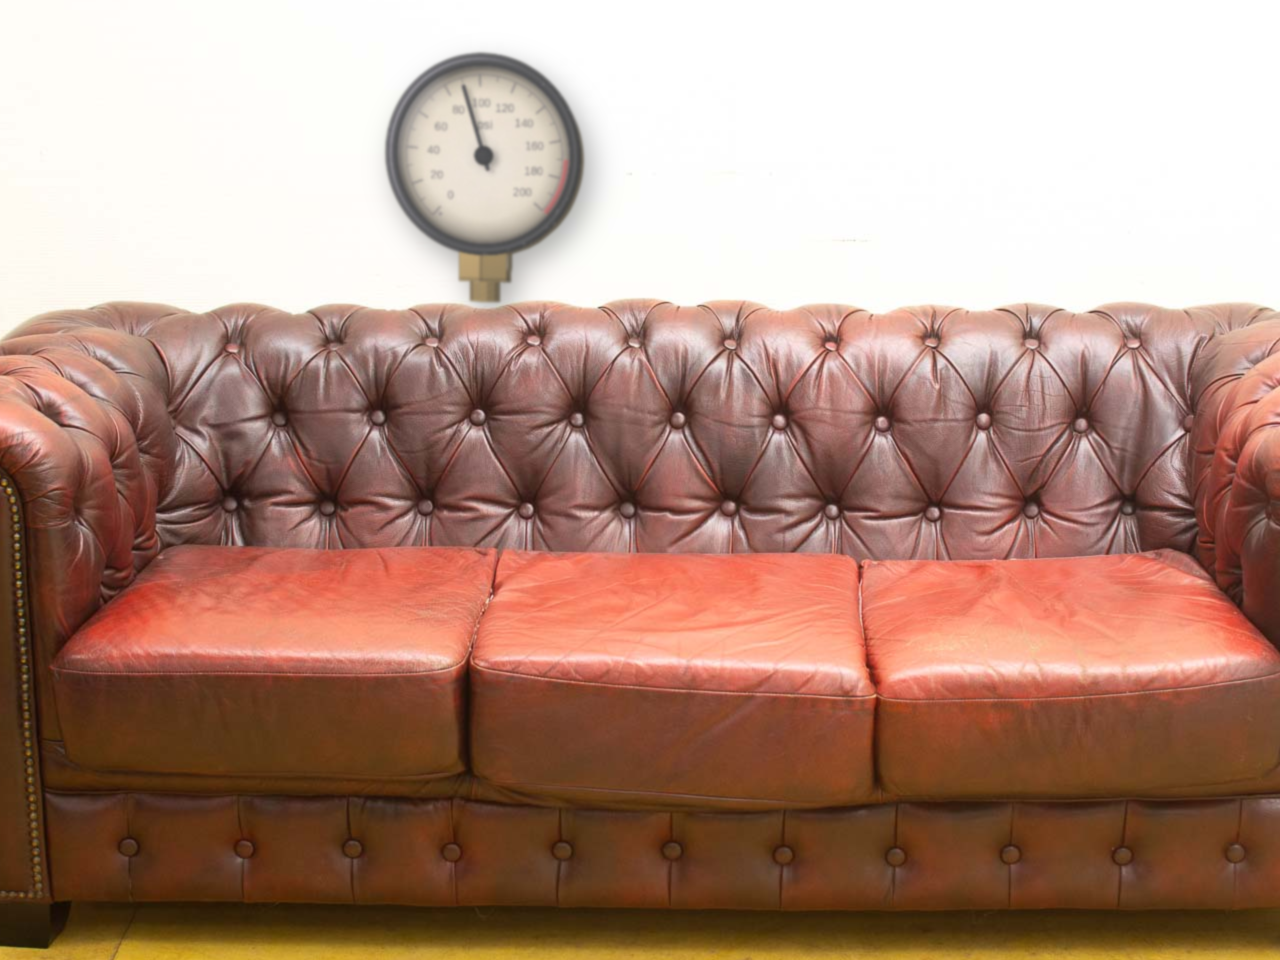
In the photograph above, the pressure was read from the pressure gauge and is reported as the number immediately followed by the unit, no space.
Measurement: 90psi
